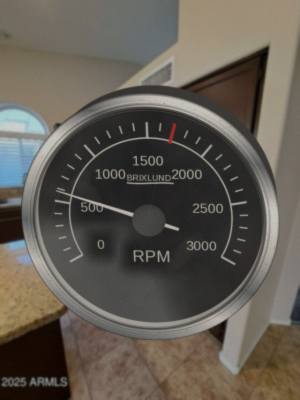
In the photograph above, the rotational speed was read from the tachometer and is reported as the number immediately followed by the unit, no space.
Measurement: 600rpm
